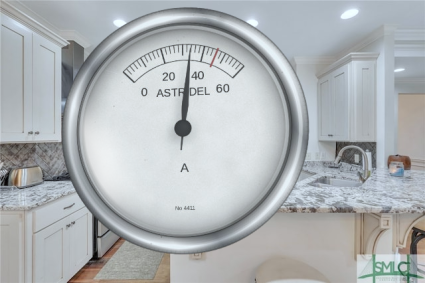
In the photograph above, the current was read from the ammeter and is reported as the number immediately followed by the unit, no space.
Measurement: 34A
